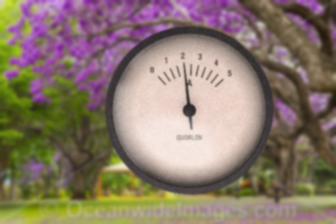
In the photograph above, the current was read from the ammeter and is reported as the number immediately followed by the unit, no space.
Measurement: 2A
